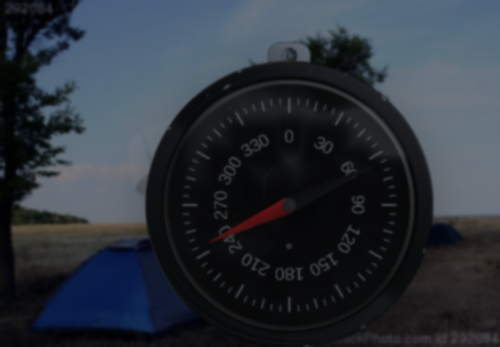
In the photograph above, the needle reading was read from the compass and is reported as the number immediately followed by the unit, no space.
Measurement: 245°
